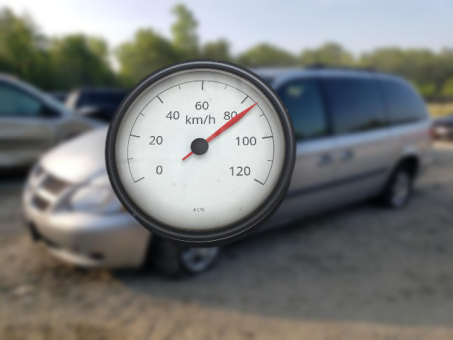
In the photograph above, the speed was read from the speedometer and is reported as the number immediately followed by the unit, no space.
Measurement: 85km/h
